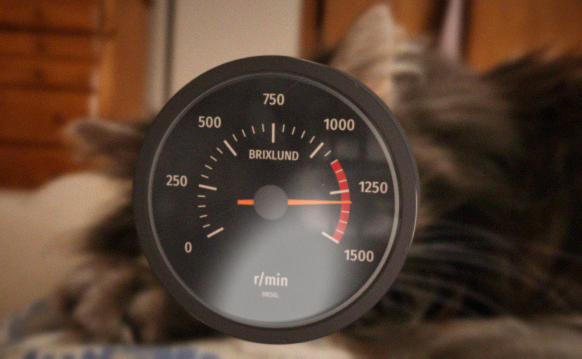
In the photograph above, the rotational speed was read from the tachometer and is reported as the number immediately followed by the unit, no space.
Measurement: 1300rpm
